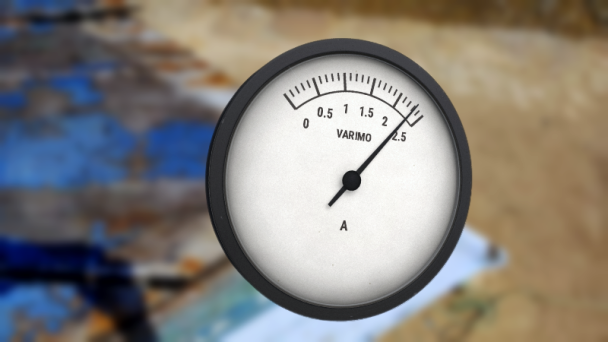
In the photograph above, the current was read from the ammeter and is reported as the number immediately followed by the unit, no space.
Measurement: 2.3A
